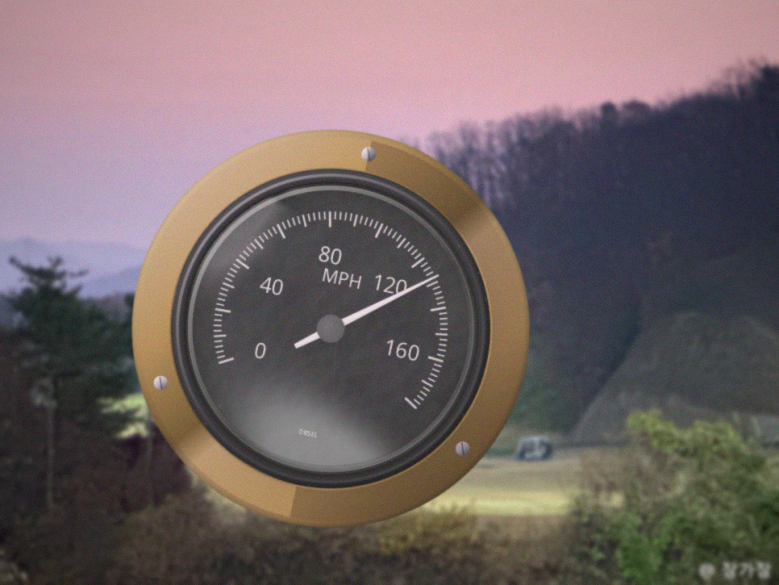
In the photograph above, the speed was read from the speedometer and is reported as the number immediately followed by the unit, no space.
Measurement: 128mph
